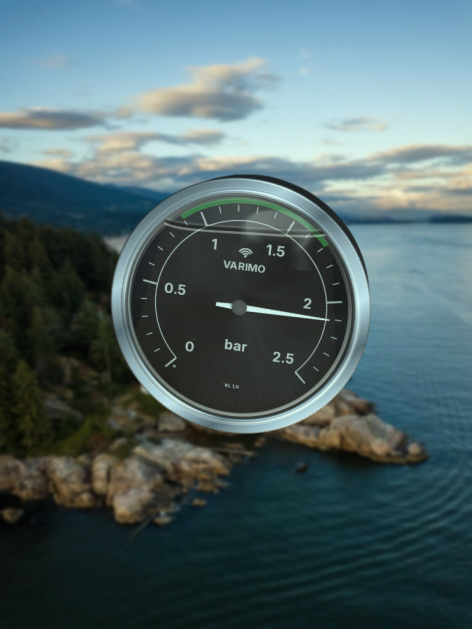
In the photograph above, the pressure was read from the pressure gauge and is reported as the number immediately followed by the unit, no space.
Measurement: 2.1bar
